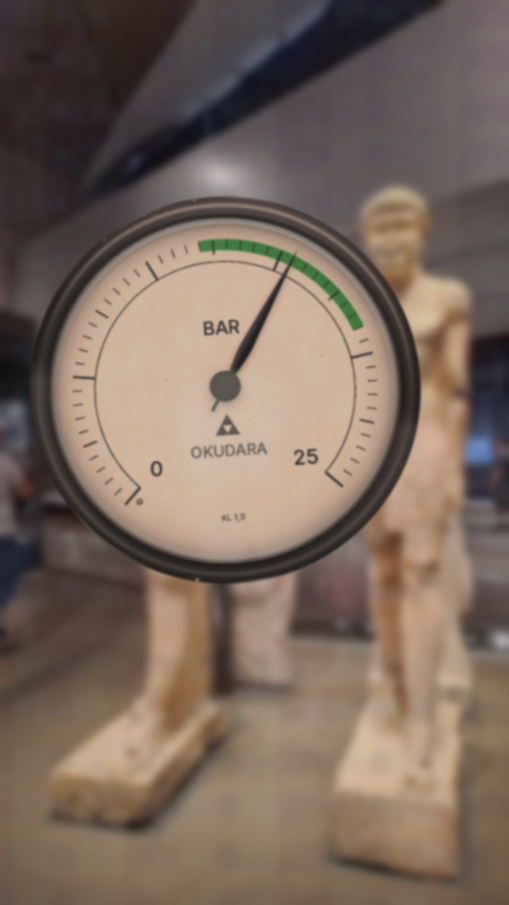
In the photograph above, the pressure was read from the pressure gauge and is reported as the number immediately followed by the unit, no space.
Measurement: 15.5bar
